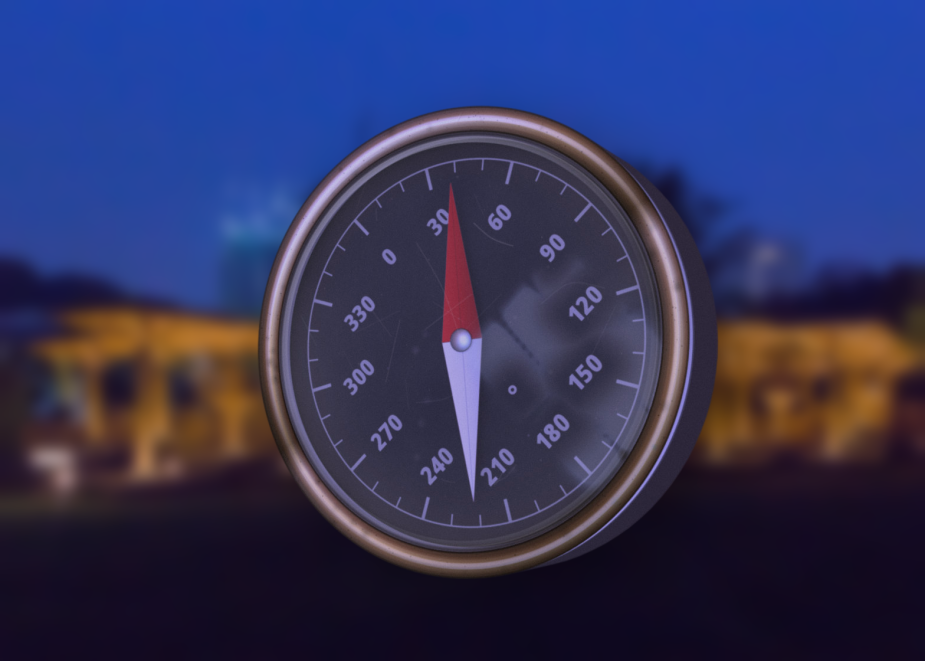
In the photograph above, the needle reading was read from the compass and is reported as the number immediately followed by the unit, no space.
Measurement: 40°
